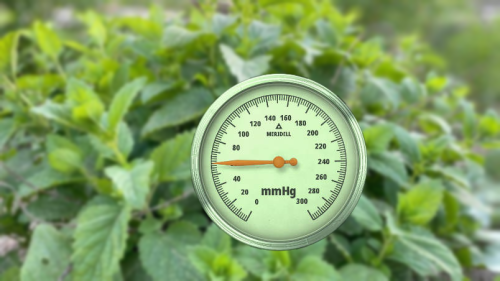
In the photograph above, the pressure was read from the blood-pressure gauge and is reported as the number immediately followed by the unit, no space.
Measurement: 60mmHg
